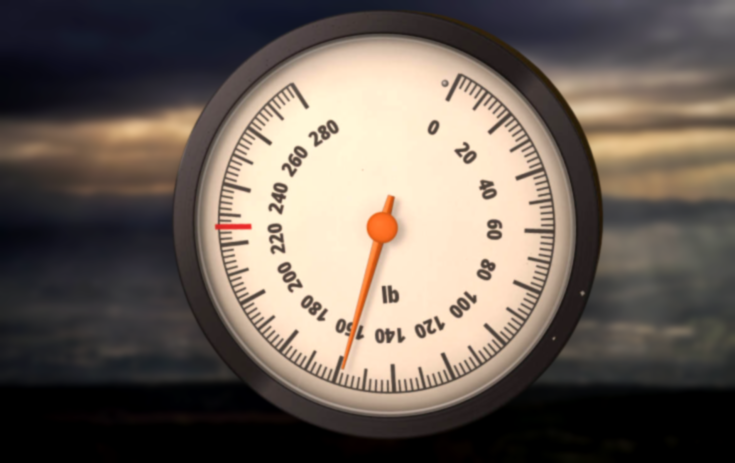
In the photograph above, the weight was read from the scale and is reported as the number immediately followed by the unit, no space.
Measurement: 158lb
